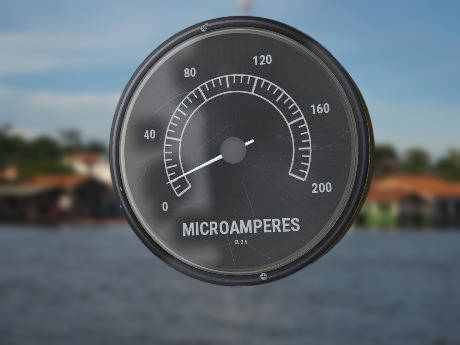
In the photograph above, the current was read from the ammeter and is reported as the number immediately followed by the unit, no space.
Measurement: 10µA
